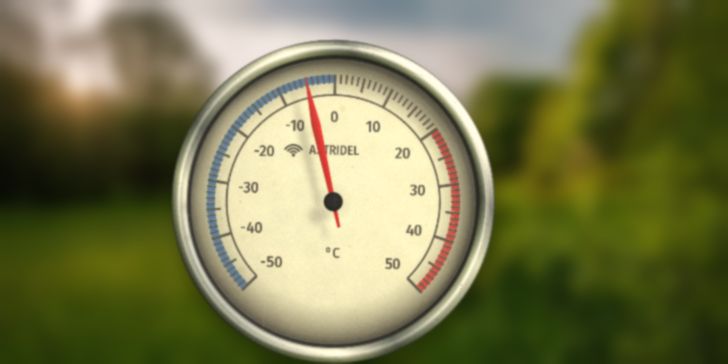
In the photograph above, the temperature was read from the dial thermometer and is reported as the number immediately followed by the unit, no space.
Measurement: -5°C
